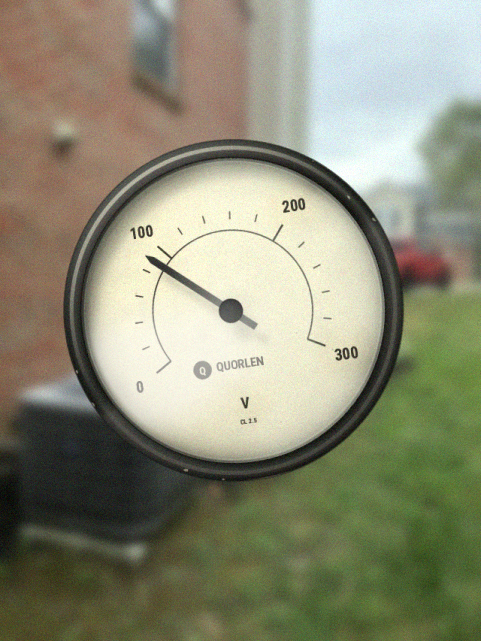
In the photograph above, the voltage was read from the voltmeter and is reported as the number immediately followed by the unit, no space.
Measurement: 90V
